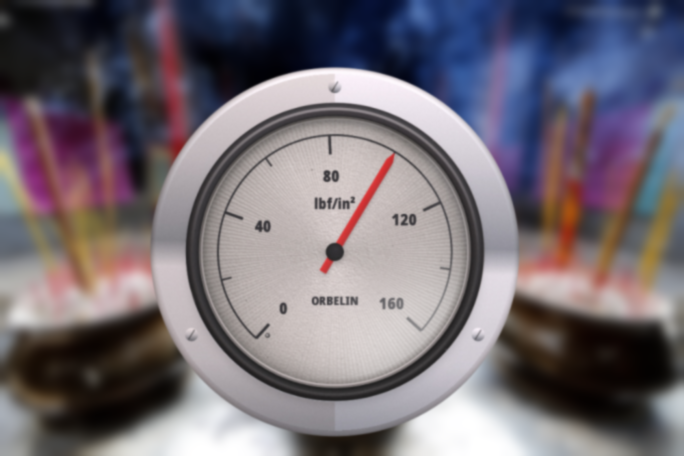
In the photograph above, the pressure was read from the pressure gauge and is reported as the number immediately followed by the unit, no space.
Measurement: 100psi
